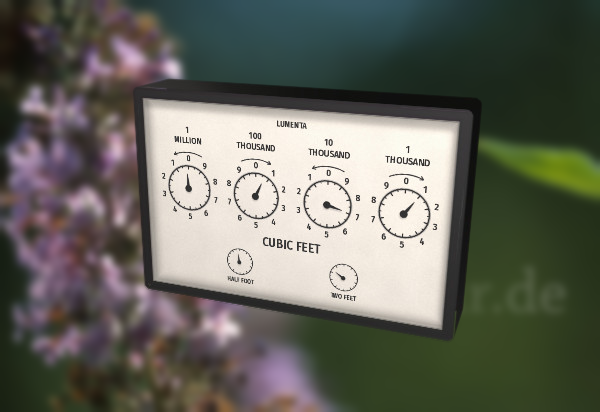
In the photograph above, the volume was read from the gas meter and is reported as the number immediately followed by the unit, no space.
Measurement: 7100ft³
